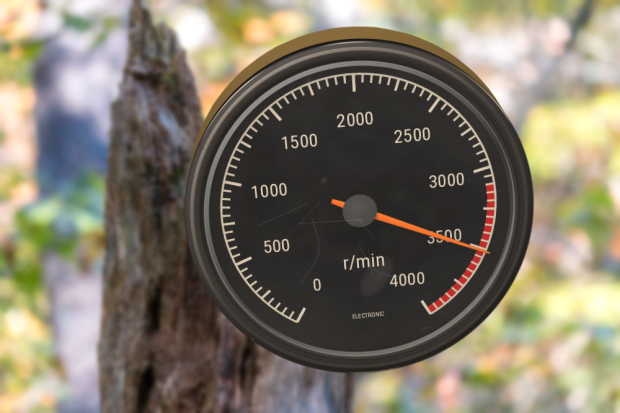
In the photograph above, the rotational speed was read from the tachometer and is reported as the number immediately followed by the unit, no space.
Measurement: 3500rpm
